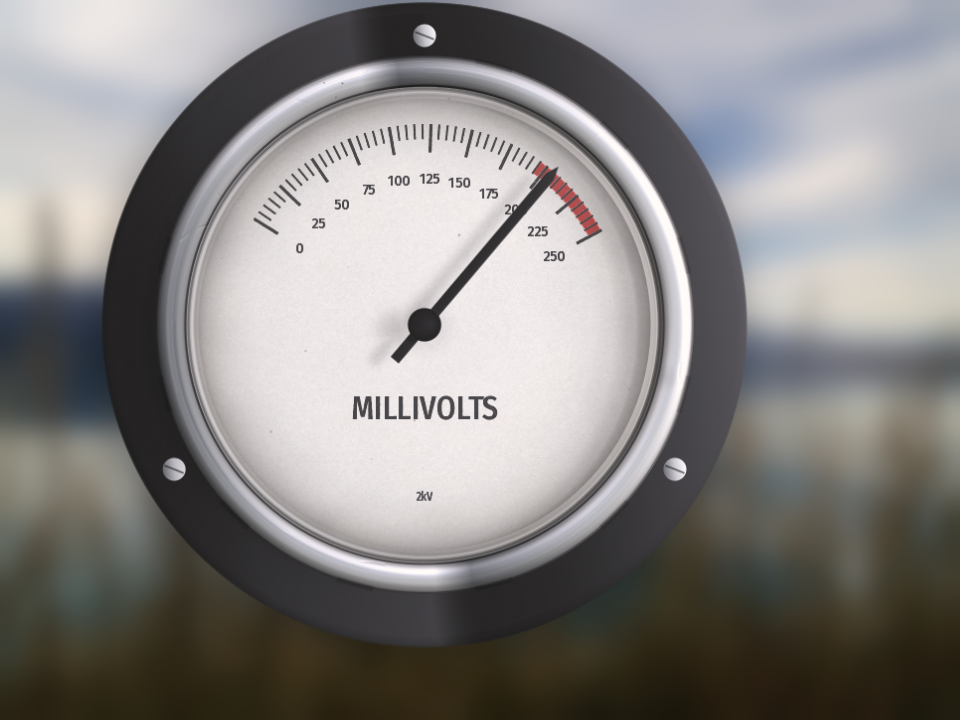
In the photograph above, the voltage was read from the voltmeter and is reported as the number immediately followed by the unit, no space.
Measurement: 205mV
